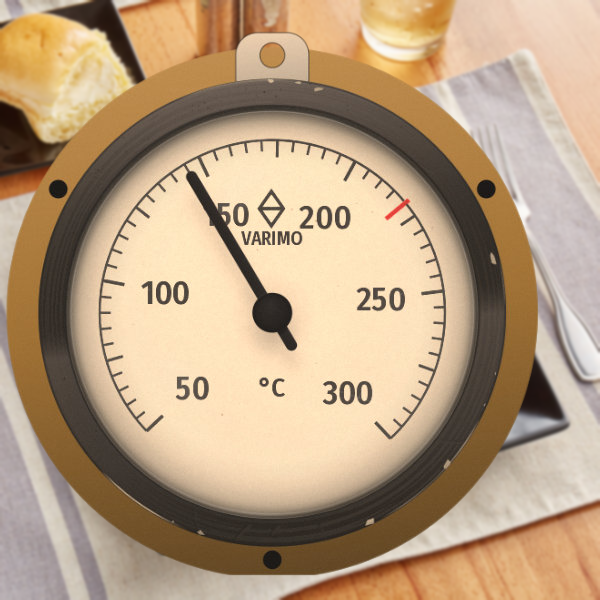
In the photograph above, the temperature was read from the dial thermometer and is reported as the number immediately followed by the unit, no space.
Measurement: 145°C
